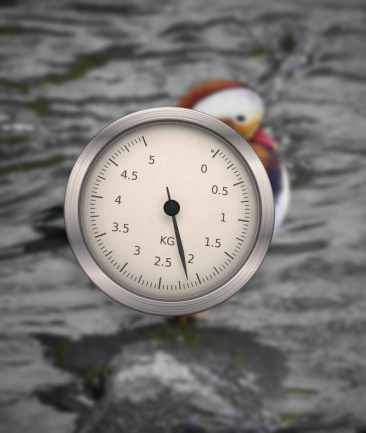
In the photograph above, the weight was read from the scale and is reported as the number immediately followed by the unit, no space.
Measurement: 2.15kg
